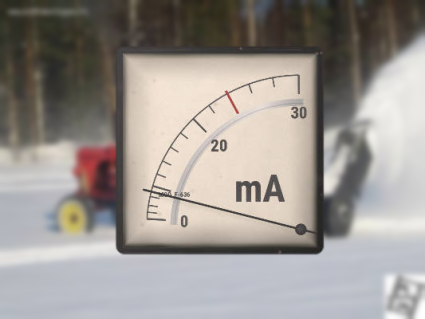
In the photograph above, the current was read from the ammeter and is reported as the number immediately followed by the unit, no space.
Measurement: 9mA
